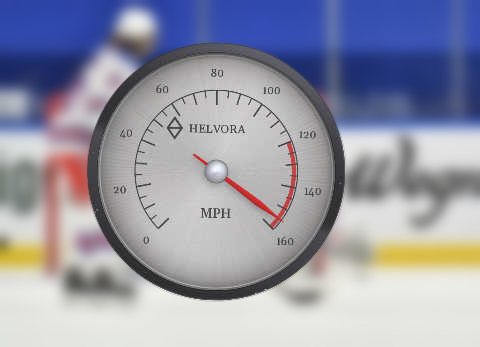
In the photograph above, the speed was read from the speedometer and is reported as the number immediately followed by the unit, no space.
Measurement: 155mph
